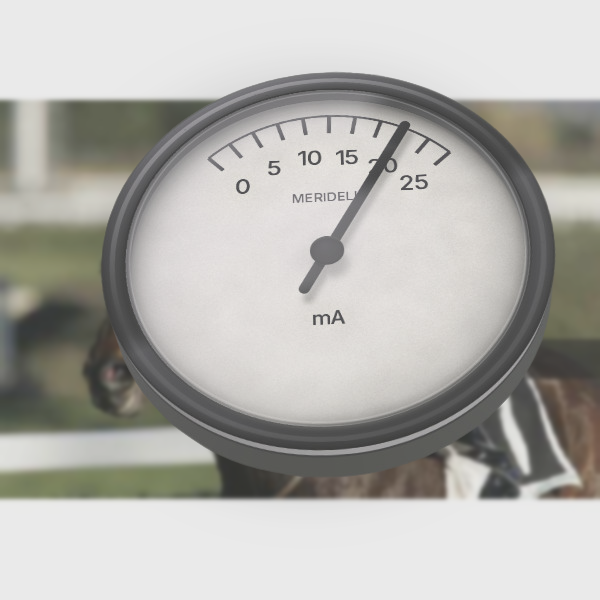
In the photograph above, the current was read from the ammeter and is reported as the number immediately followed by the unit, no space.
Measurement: 20mA
